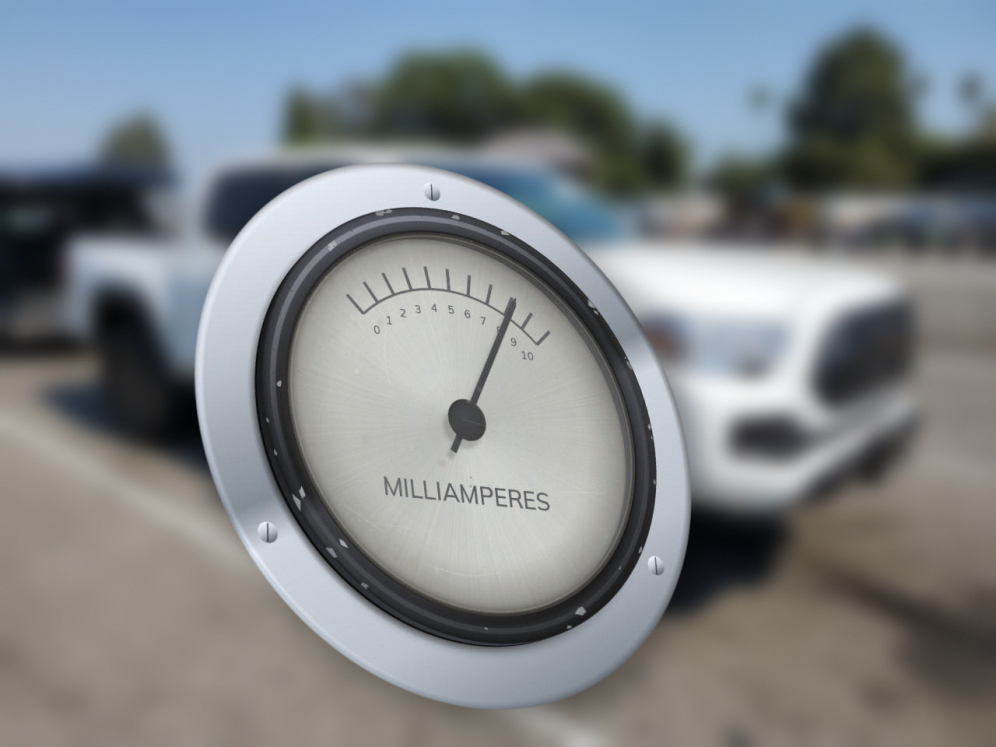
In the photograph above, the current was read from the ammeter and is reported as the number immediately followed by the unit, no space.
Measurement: 8mA
